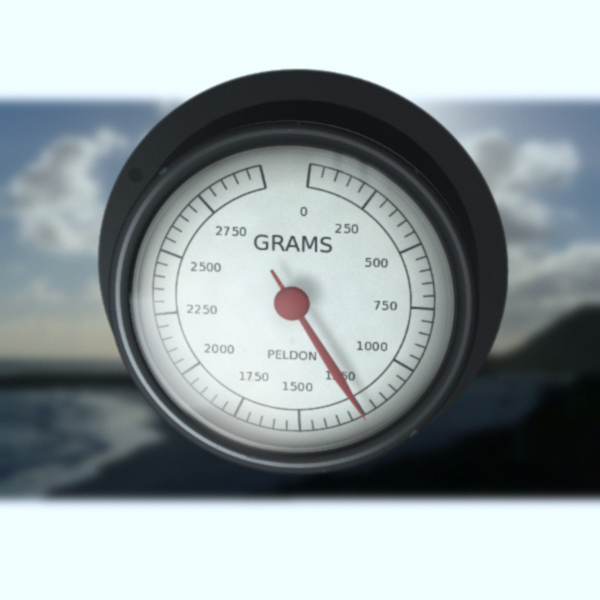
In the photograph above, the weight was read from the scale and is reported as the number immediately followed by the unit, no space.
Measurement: 1250g
